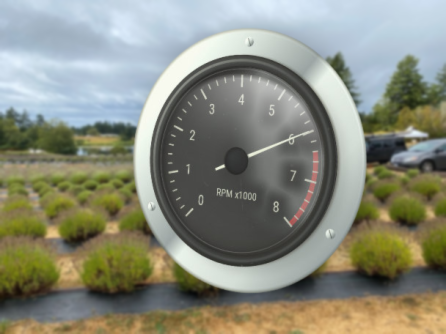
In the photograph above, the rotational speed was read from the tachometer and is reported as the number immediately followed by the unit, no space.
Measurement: 6000rpm
